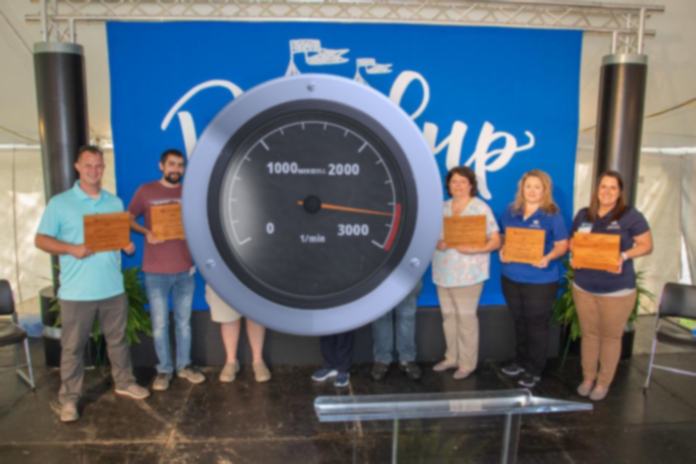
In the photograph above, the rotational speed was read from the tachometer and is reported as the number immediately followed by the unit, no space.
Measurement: 2700rpm
